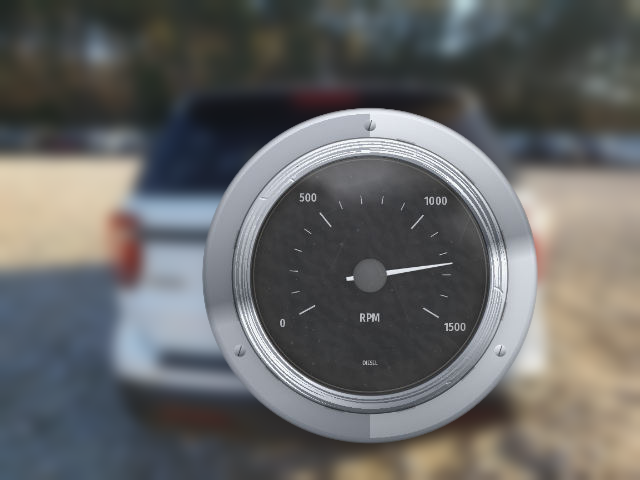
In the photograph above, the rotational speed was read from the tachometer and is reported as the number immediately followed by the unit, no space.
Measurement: 1250rpm
